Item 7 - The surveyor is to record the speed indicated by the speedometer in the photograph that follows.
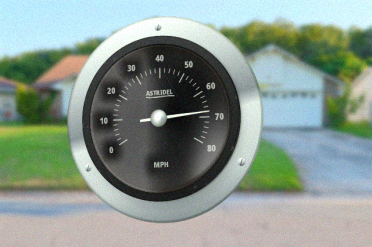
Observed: 68 mph
